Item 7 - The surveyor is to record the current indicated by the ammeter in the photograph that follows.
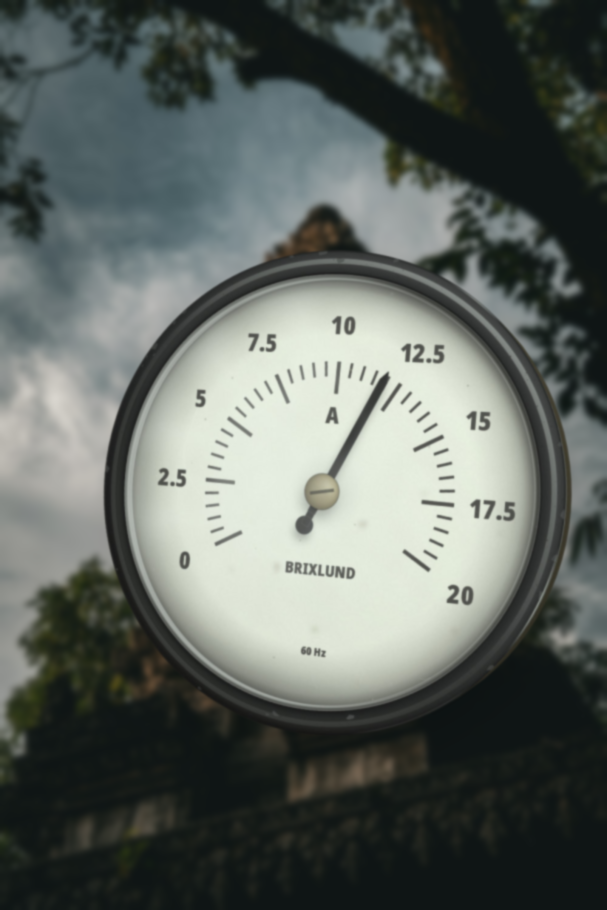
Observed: 12 A
